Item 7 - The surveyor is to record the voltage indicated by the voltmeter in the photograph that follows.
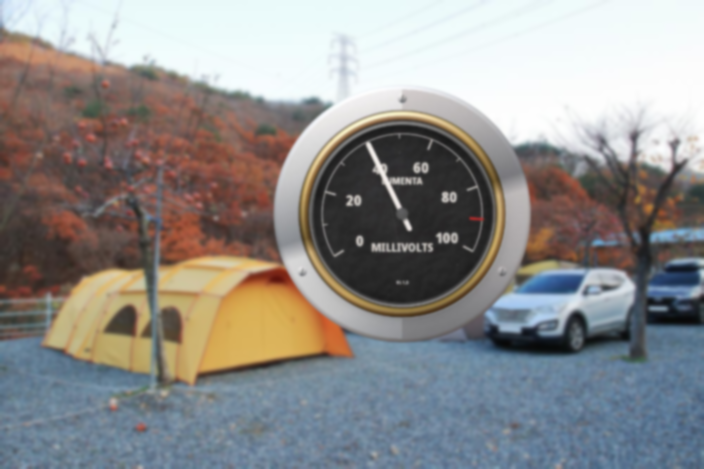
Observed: 40 mV
